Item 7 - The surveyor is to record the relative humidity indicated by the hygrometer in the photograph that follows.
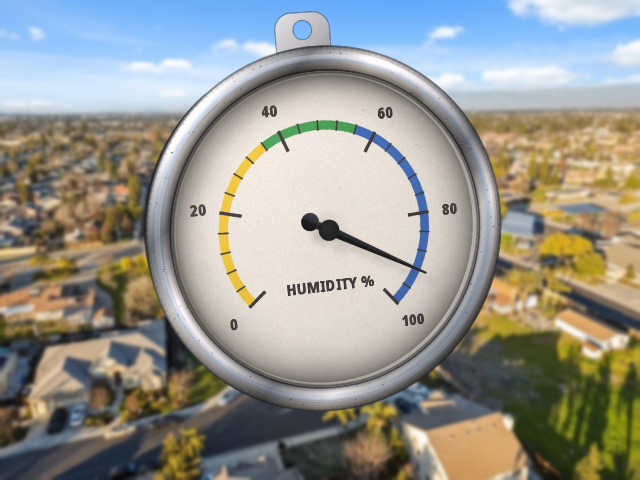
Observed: 92 %
